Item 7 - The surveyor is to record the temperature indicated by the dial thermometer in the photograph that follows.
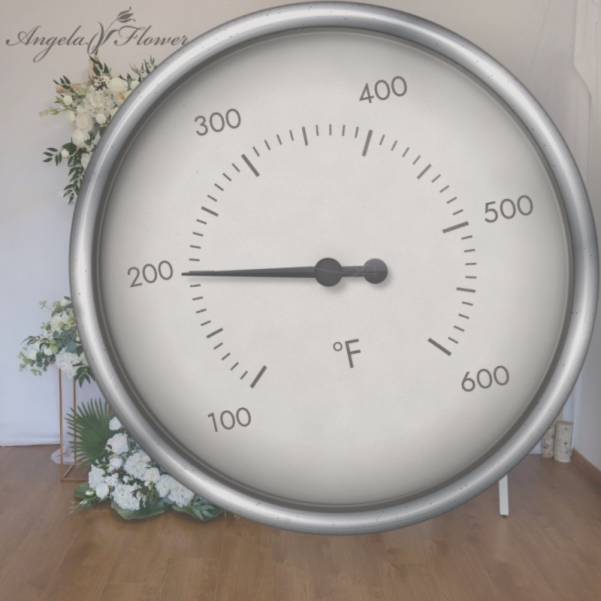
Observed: 200 °F
